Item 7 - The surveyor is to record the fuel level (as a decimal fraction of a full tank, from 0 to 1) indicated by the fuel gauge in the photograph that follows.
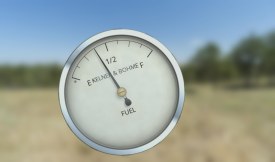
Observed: 0.375
